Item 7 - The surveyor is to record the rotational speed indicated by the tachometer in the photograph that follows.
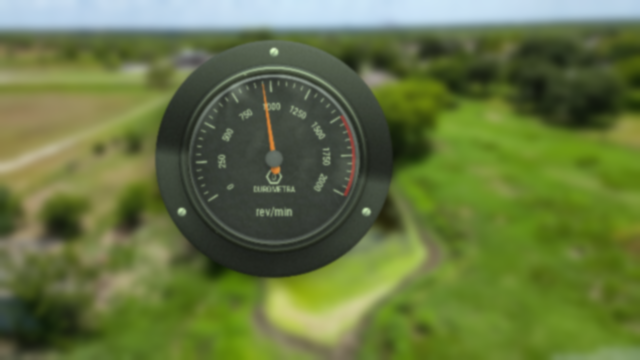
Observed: 950 rpm
